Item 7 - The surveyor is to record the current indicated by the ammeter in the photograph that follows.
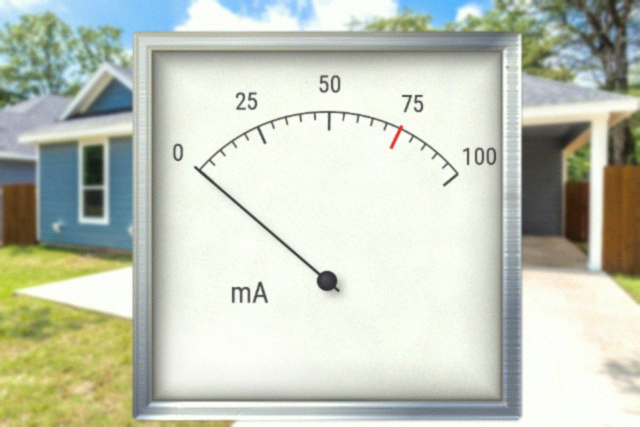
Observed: 0 mA
